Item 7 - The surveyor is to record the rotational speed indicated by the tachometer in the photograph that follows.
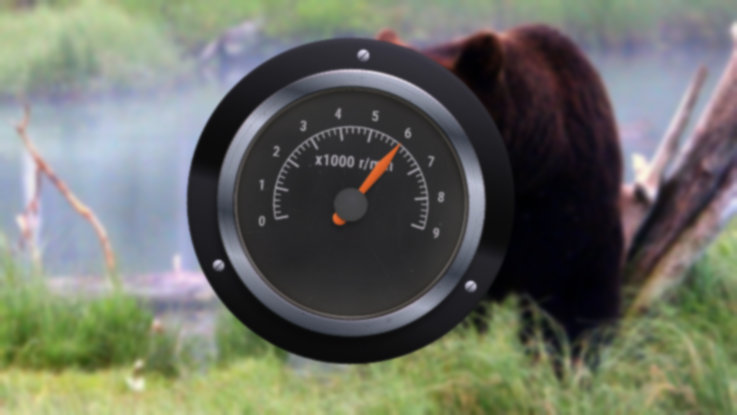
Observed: 6000 rpm
